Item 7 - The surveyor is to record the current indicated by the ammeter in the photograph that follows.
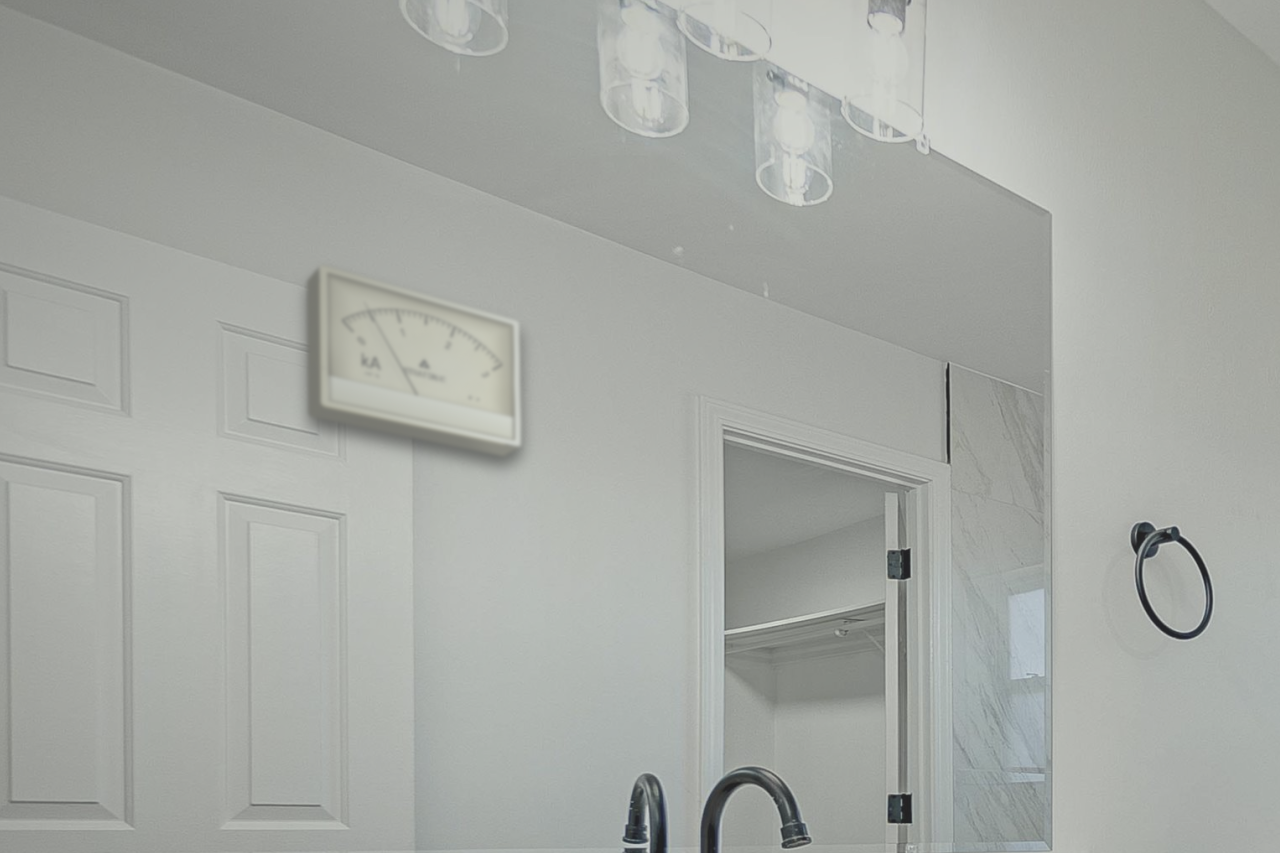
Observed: 0.5 kA
